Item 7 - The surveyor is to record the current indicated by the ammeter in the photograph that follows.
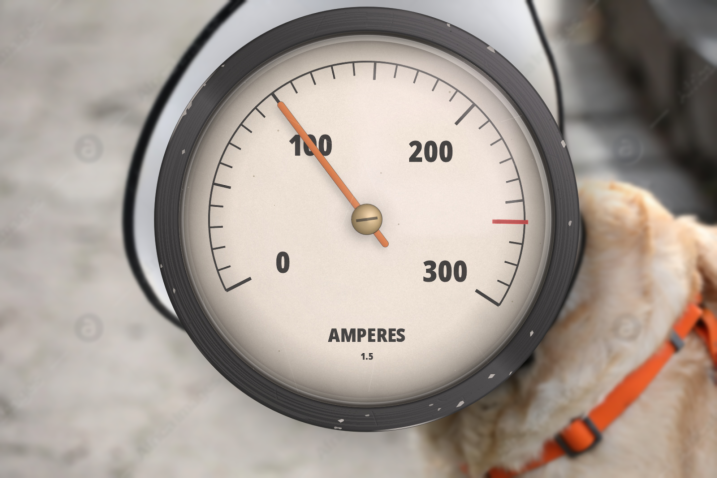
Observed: 100 A
